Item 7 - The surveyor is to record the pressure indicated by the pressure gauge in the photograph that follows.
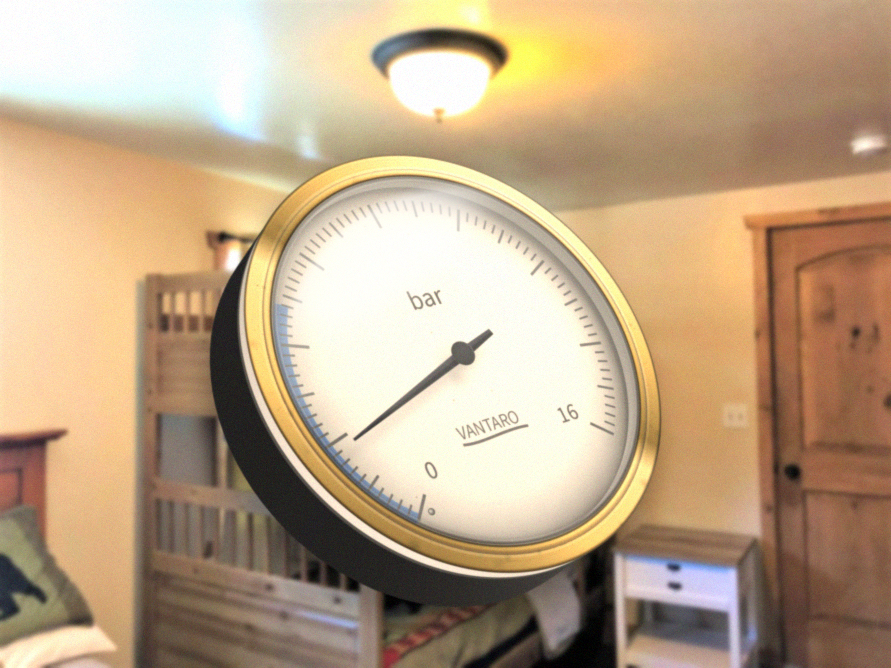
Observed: 1.8 bar
